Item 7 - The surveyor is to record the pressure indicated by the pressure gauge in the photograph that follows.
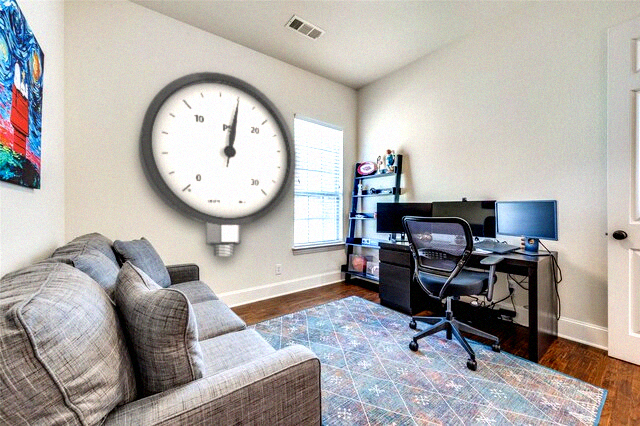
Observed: 16 psi
